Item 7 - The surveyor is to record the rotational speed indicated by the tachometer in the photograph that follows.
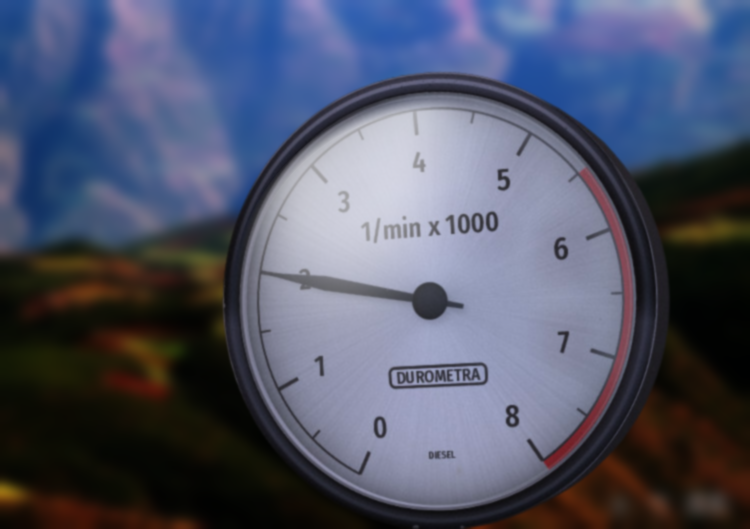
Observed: 2000 rpm
